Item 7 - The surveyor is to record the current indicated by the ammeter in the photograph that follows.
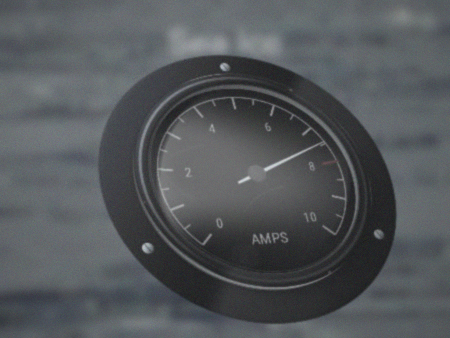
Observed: 7.5 A
